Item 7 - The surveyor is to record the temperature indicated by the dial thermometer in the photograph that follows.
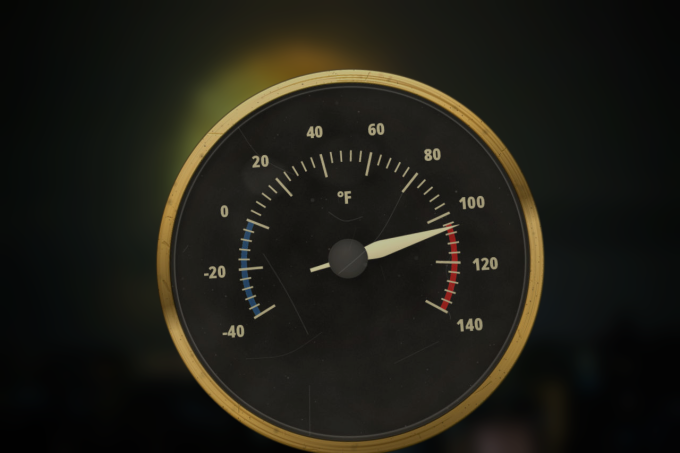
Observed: 106 °F
